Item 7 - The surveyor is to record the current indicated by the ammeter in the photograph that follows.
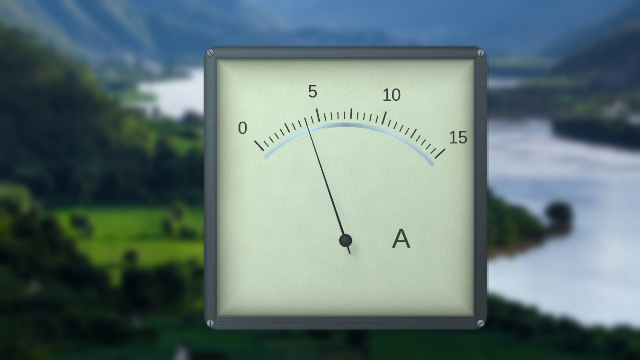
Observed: 4 A
